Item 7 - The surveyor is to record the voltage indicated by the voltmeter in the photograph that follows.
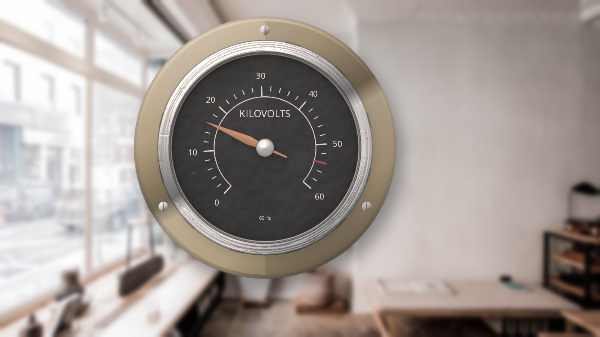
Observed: 16 kV
